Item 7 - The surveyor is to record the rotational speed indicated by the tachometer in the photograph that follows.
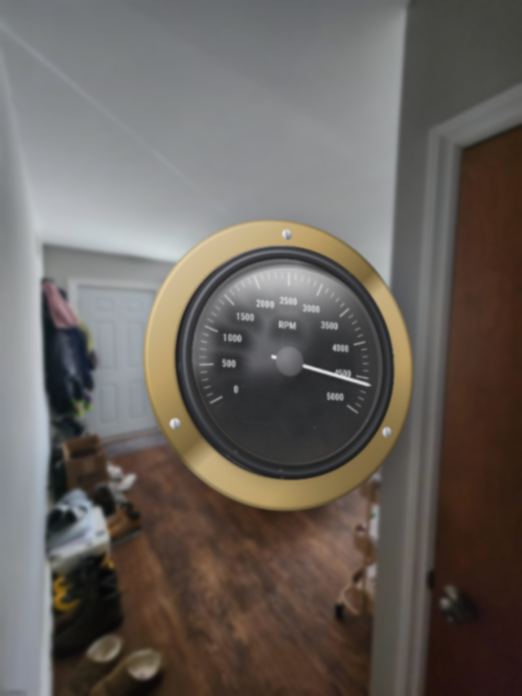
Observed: 4600 rpm
